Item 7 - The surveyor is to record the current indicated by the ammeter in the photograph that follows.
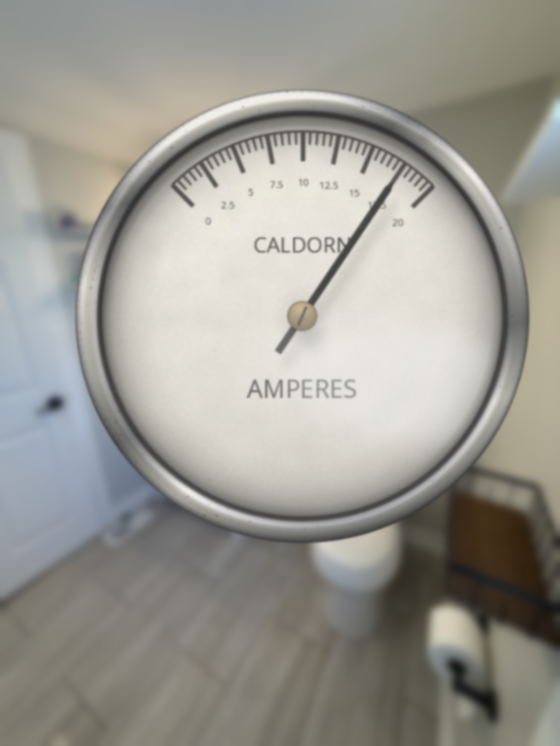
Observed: 17.5 A
